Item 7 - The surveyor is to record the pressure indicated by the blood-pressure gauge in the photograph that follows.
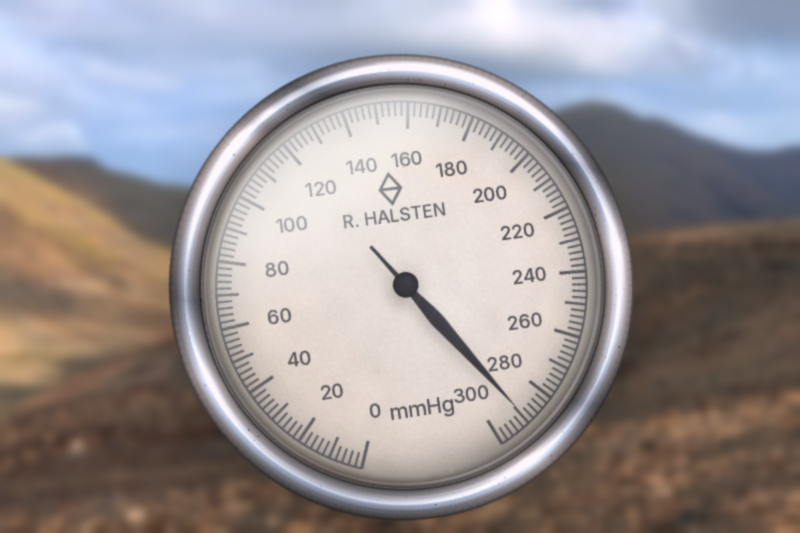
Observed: 290 mmHg
